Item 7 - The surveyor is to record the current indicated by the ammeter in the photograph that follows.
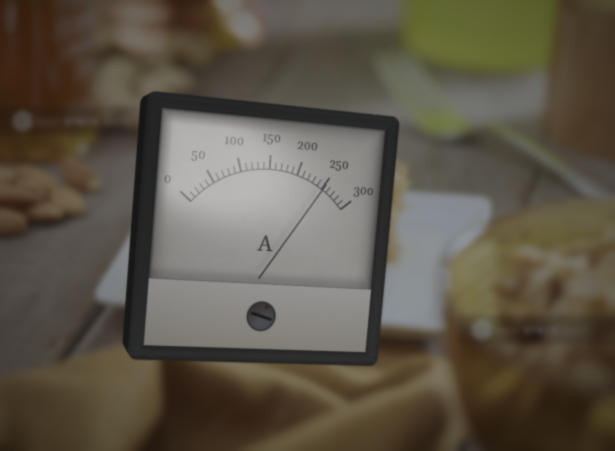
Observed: 250 A
